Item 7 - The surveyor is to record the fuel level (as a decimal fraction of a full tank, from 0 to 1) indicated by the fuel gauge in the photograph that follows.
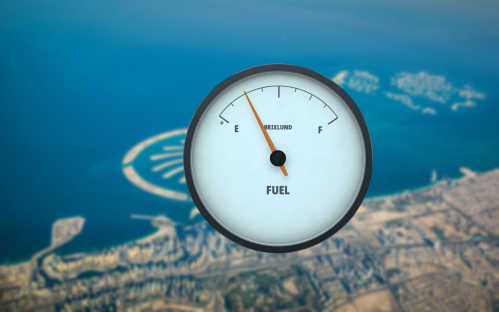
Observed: 0.25
